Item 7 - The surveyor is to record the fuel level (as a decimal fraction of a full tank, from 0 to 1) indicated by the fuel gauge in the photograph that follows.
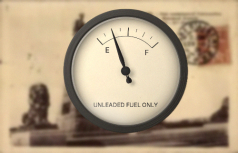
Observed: 0.25
